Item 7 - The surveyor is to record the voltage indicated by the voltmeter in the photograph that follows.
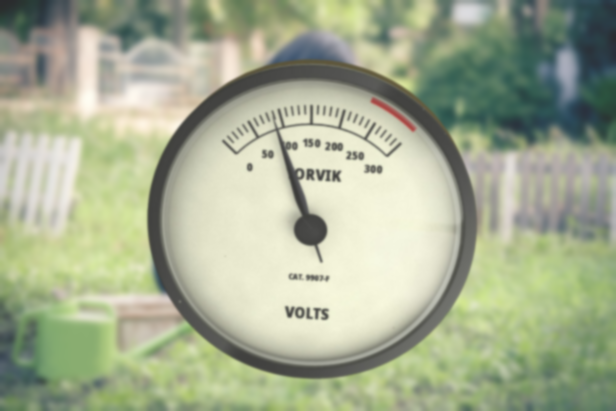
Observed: 90 V
